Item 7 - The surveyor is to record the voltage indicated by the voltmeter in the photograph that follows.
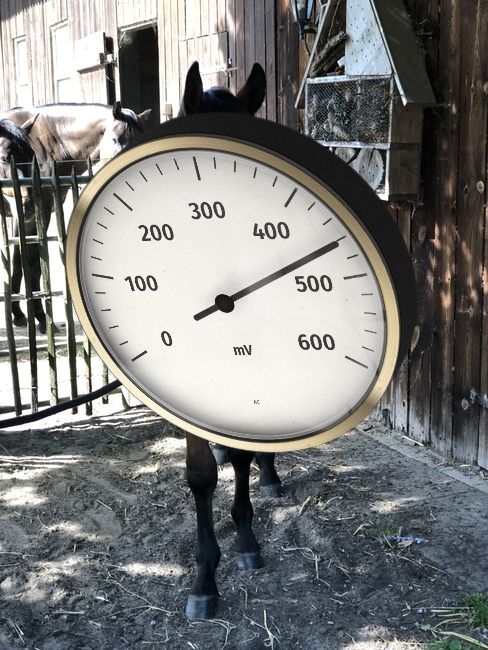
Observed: 460 mV
